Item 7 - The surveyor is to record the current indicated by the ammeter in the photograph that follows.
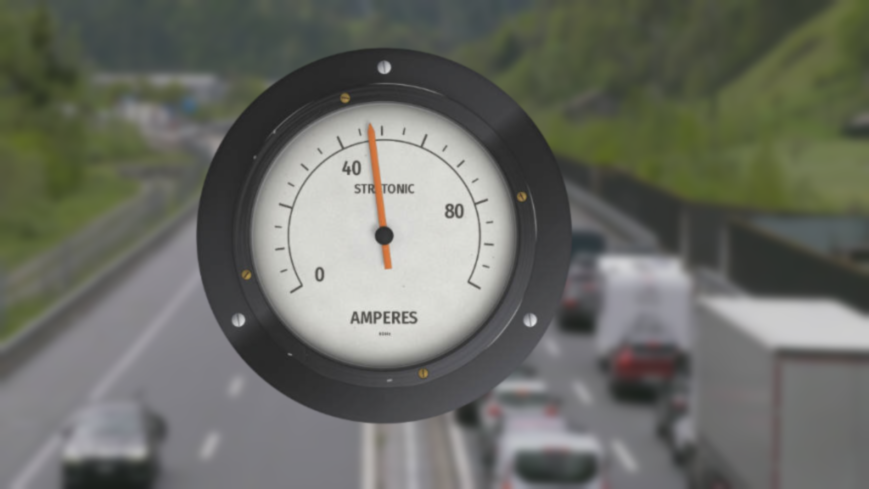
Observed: 47.5 A
